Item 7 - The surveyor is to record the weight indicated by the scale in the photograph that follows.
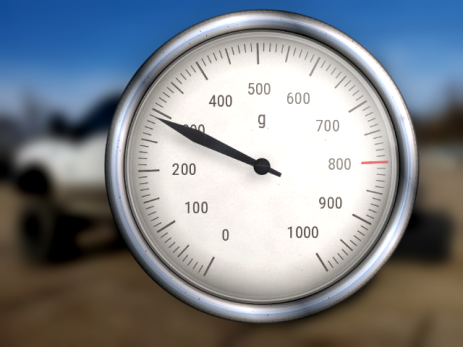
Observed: 290 g
